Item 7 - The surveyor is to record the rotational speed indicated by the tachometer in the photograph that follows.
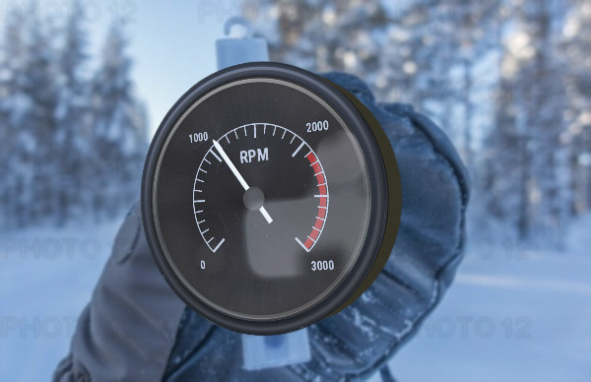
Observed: 1100 rpm
